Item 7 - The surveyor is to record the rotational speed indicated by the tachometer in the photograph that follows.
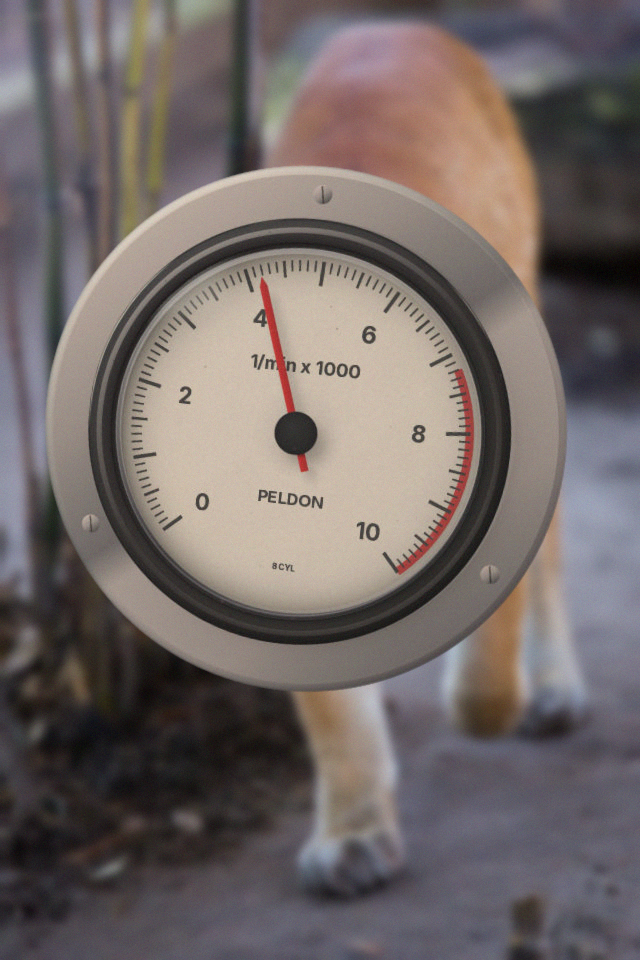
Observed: 4200 rpm
